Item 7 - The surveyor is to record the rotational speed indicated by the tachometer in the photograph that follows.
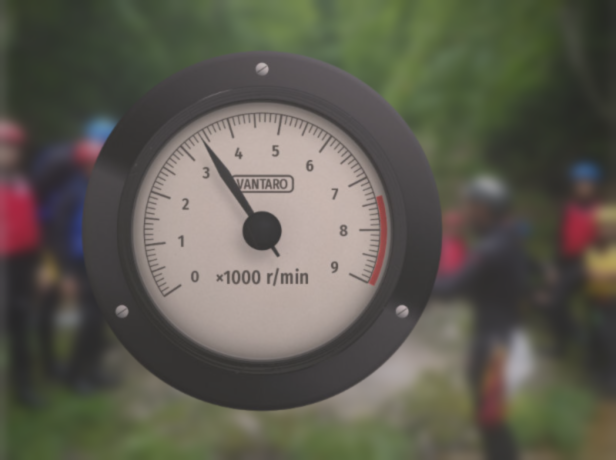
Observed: 3400 rpm
